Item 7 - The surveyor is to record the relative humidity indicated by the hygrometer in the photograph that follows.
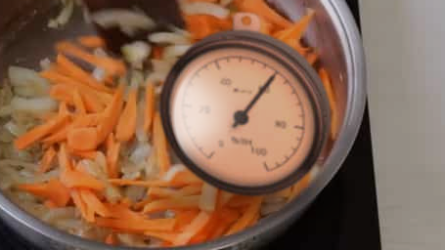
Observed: 60 %
